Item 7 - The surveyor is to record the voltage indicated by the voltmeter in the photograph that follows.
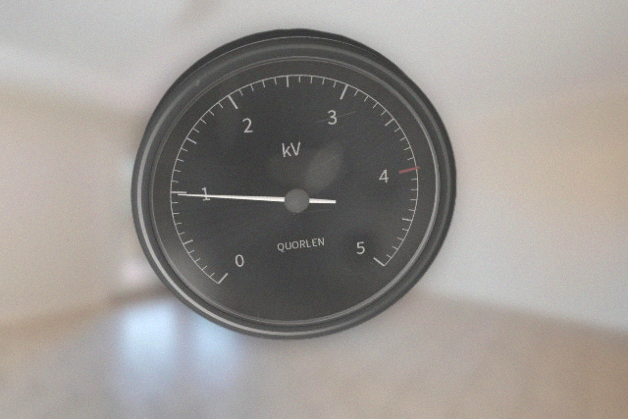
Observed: 1 kV
